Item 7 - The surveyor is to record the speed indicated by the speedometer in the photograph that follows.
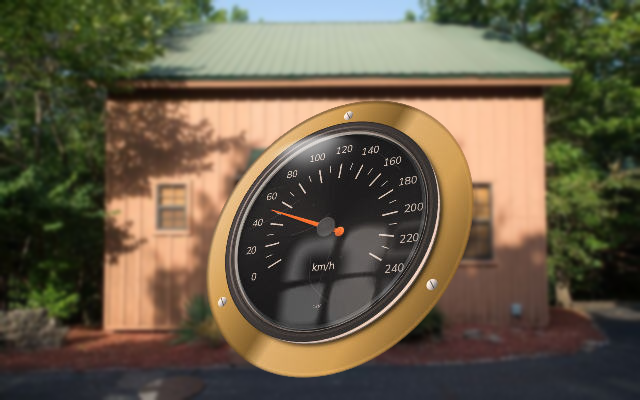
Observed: 50 km/h
